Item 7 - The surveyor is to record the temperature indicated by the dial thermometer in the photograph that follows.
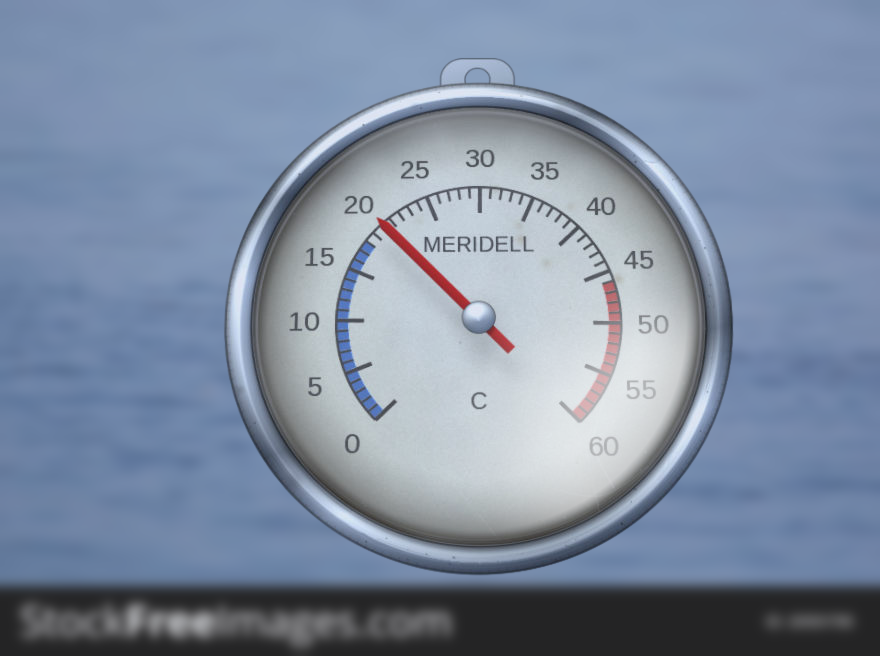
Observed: 20 °C
